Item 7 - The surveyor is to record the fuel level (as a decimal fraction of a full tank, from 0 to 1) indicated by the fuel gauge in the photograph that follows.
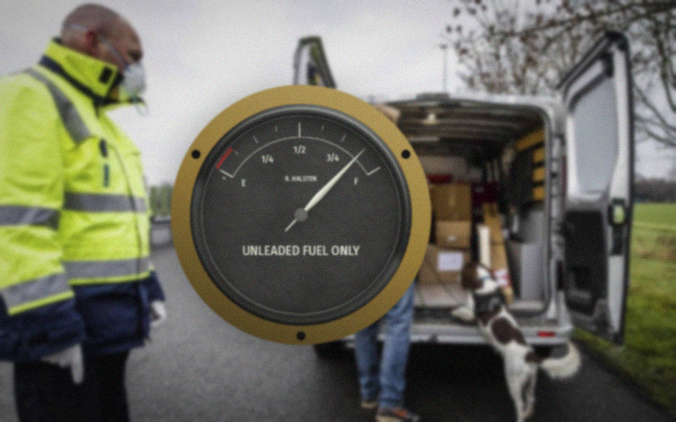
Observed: 0.875
